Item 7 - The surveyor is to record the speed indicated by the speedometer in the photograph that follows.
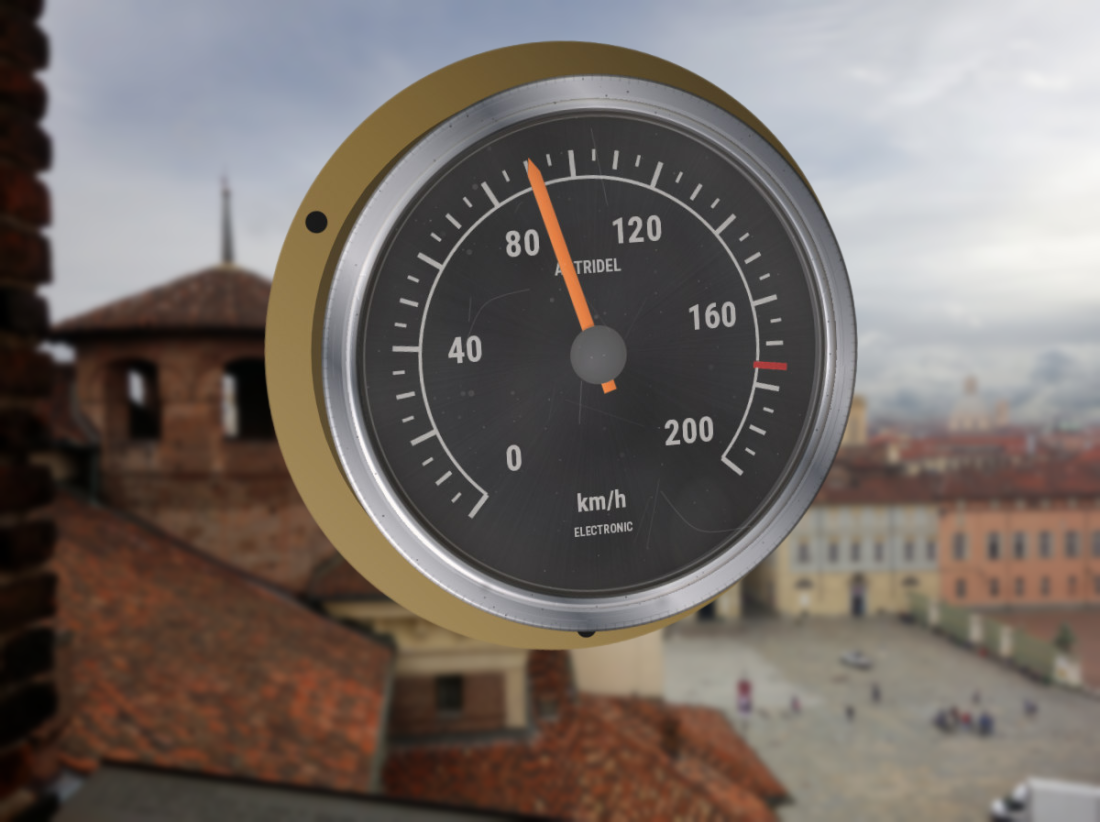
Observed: 90 km/h
